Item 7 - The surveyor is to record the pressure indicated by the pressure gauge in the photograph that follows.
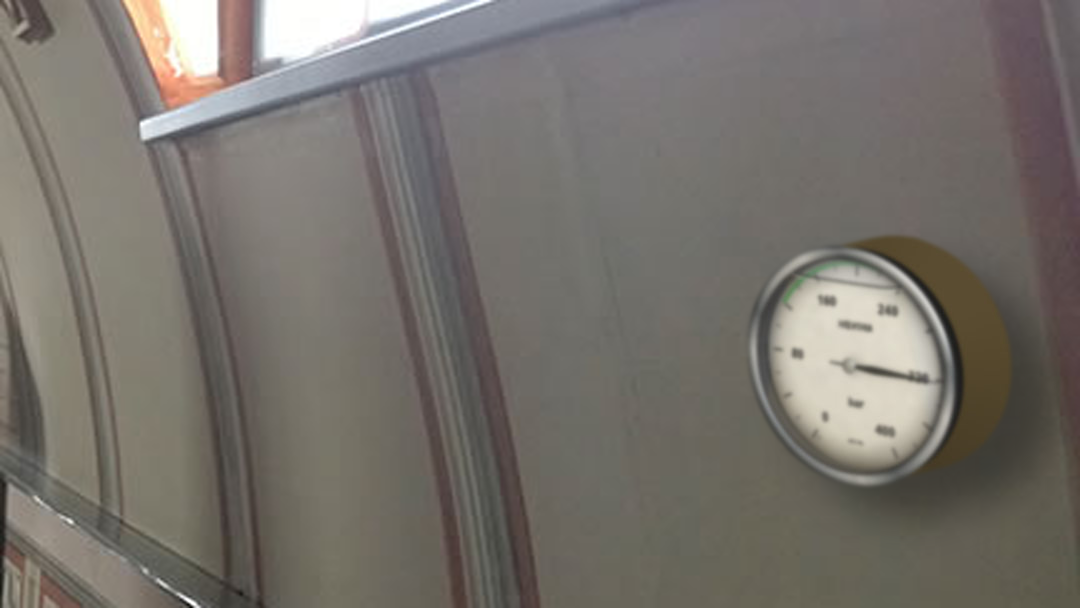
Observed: 320 bar
